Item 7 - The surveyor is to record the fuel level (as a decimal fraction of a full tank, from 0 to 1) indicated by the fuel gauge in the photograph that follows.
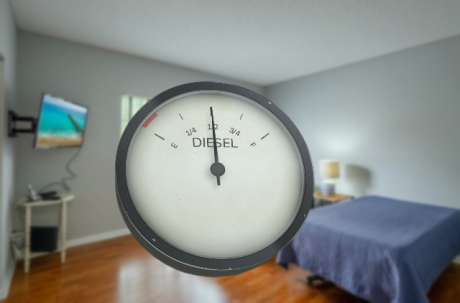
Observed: 0.5
